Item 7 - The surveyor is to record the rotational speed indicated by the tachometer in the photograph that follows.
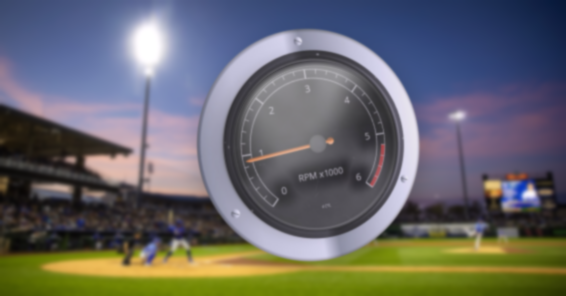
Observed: 900 rpm
